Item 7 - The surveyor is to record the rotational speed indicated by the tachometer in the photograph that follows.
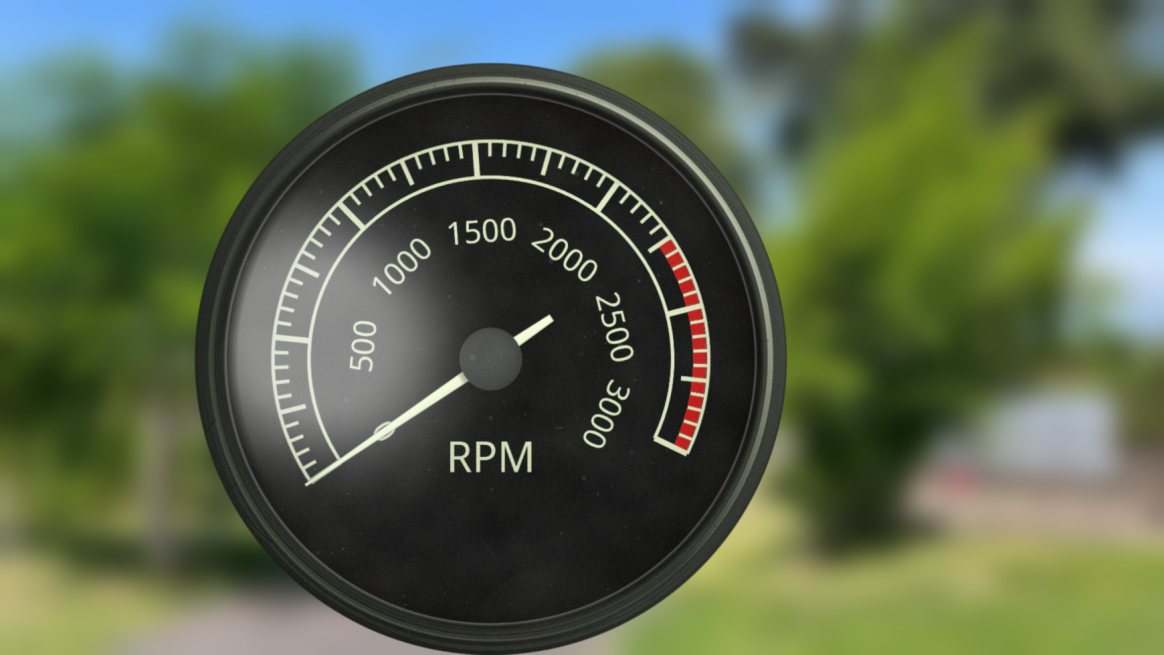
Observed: 0 rpm
